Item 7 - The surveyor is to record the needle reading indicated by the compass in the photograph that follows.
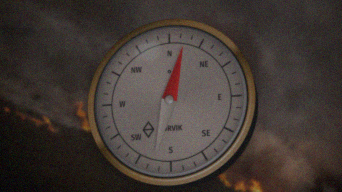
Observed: 15 °
